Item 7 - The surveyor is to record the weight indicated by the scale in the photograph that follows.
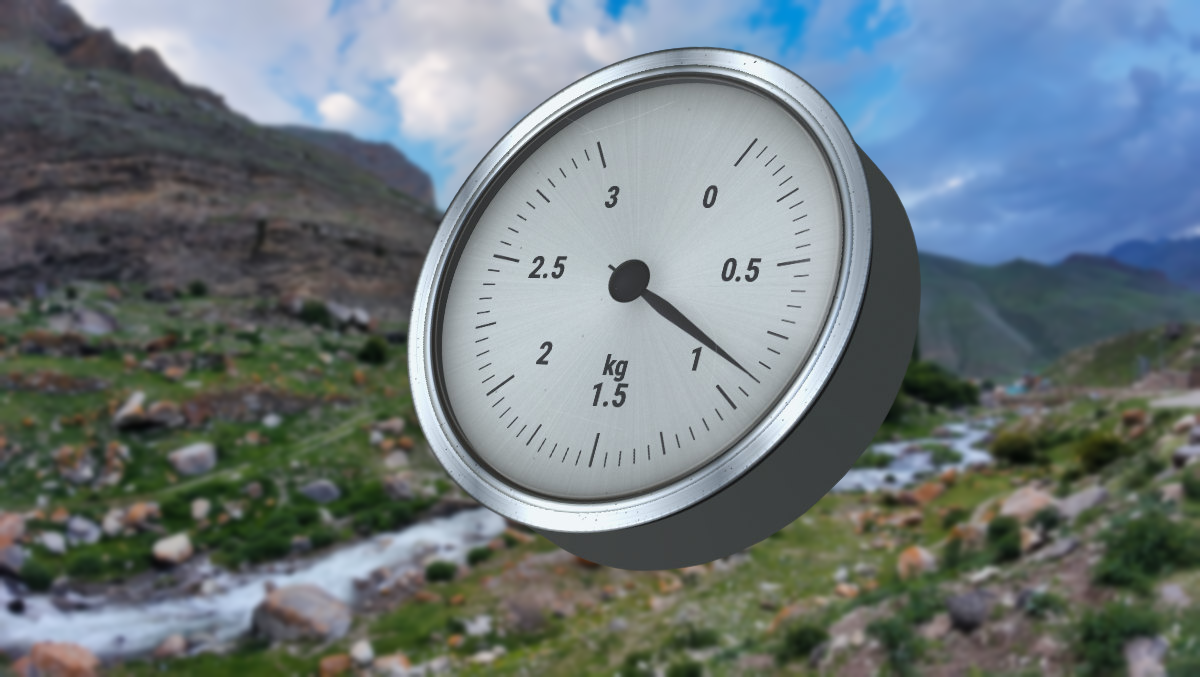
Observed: 0.9 kg
